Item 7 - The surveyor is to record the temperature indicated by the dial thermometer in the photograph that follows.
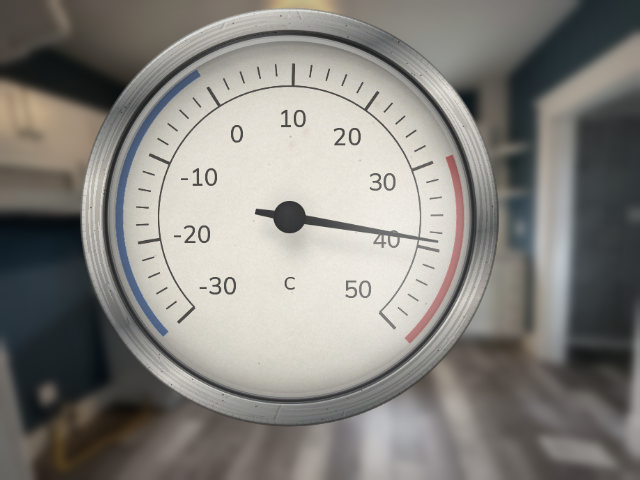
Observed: 39 °C
